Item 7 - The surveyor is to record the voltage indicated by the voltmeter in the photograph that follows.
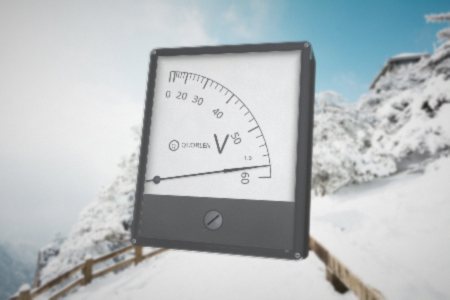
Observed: 58 V
